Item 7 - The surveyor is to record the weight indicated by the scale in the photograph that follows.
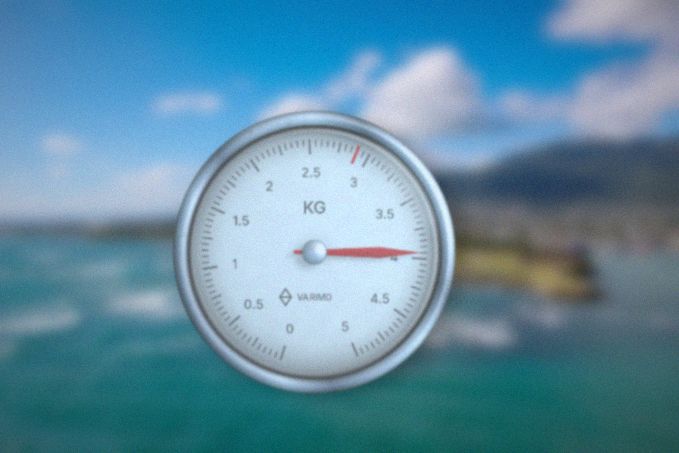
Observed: 3.95 kg
